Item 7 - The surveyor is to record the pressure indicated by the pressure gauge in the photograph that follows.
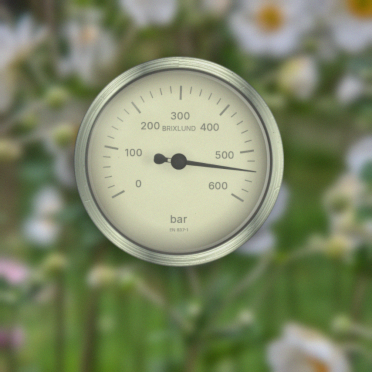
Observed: 540 bar
